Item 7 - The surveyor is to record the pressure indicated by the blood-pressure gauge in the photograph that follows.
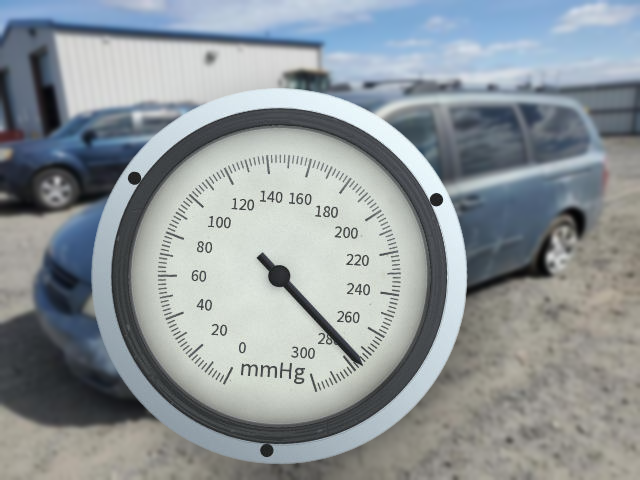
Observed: 276 mmHg
